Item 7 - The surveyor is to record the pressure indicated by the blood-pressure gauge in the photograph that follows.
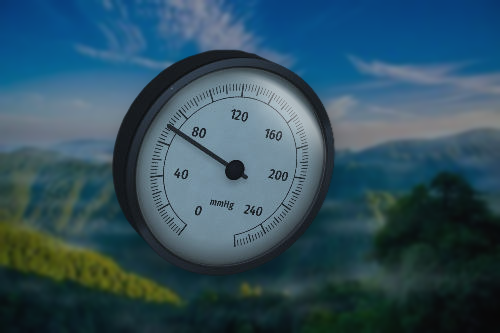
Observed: 70 mmHg
